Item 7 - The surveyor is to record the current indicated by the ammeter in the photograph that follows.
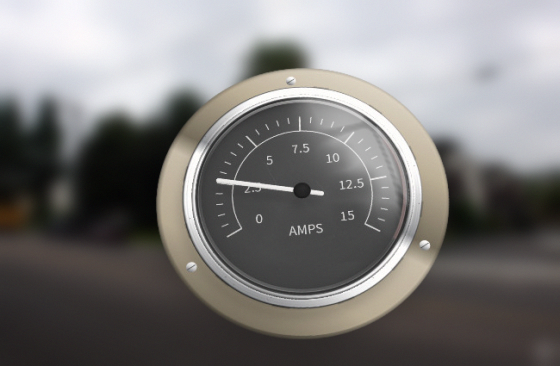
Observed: 2.5 A
